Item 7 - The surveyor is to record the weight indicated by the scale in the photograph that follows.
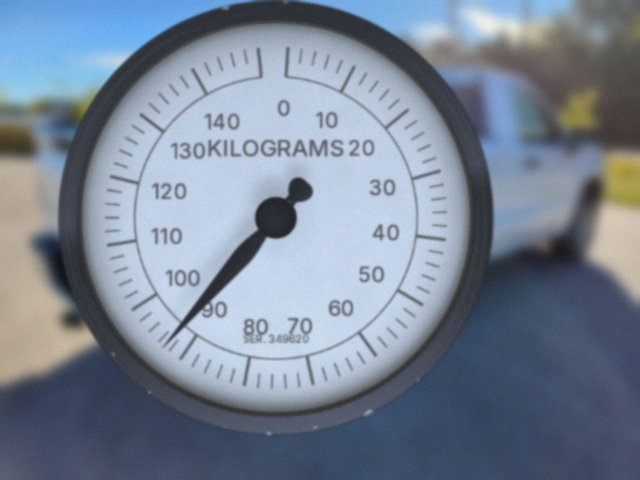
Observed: 93 kg
